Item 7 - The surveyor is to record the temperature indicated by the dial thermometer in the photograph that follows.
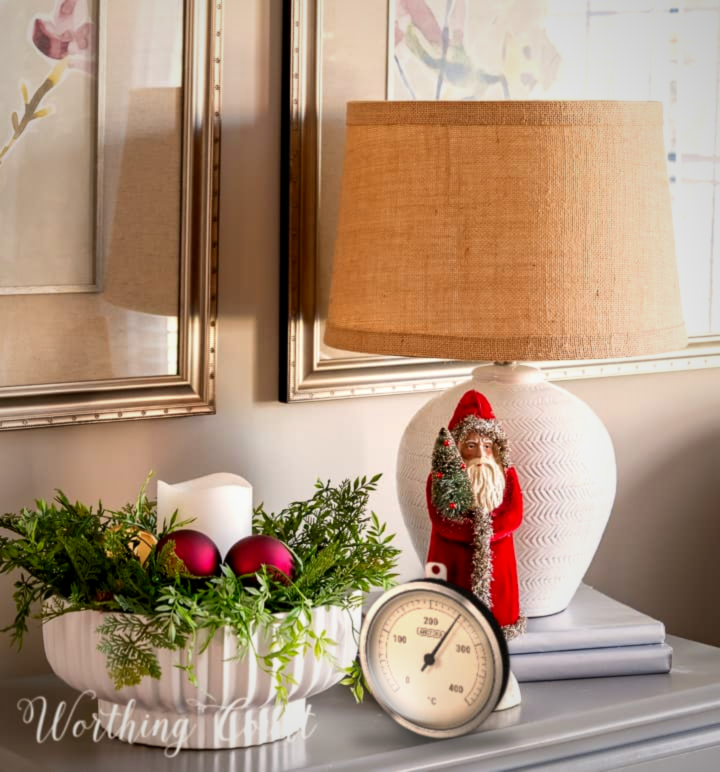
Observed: 250 °C
